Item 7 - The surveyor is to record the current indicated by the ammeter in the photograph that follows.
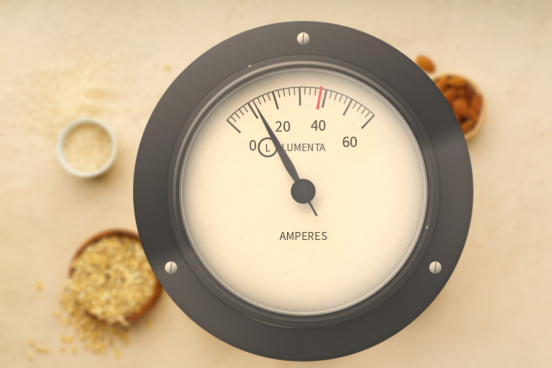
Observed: 12 A
